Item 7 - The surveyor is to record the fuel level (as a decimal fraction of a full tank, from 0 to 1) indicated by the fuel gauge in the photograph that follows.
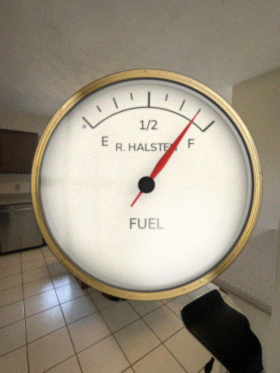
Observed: 0.875
